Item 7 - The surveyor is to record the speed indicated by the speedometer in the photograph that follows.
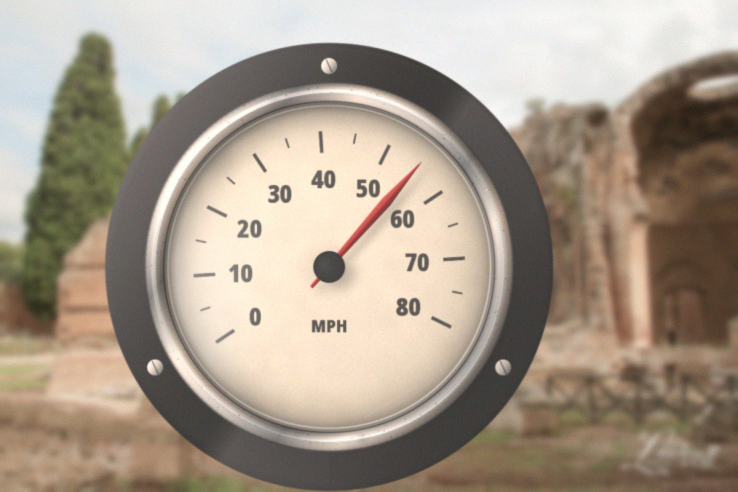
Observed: 55 mph
